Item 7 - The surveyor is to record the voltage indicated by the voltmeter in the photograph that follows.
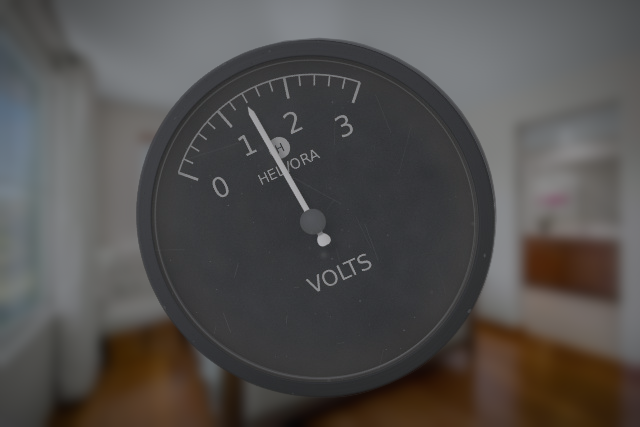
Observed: 1.4 V
